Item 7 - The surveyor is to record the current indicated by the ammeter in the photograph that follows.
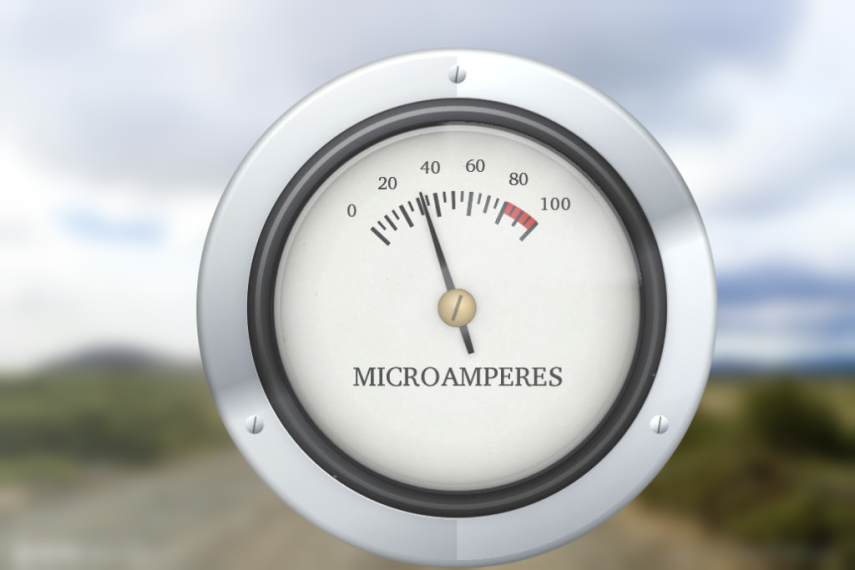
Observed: 32.5 µA
